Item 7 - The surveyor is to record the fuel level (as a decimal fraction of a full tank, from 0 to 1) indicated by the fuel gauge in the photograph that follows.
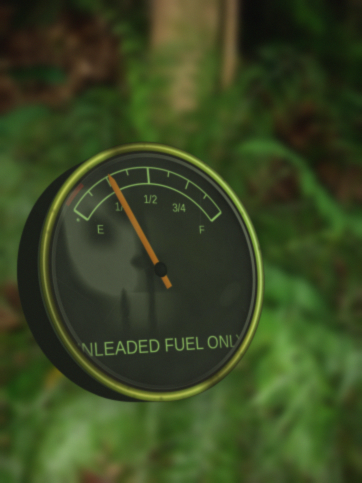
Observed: 0.25
